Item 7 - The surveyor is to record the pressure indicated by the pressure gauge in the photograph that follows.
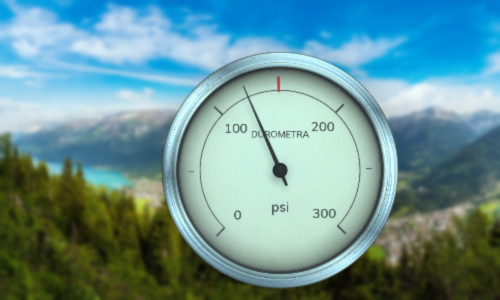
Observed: 125 psi
